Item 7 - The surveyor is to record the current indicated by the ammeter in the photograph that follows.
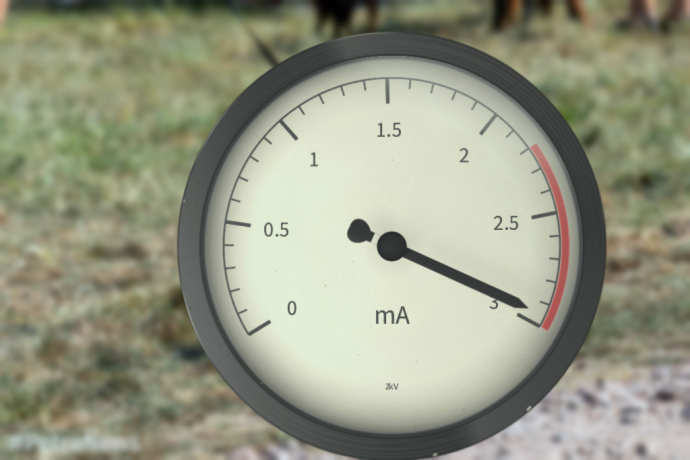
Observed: 2.95 mA
